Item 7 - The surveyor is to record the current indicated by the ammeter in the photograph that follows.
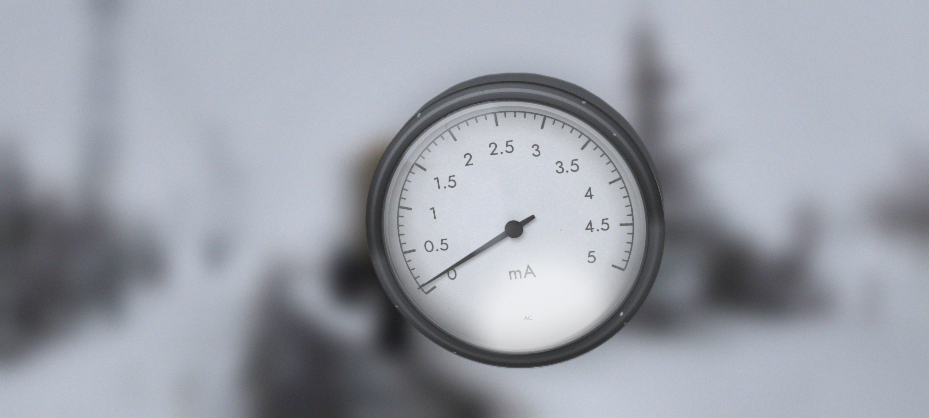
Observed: 0.1 mA
